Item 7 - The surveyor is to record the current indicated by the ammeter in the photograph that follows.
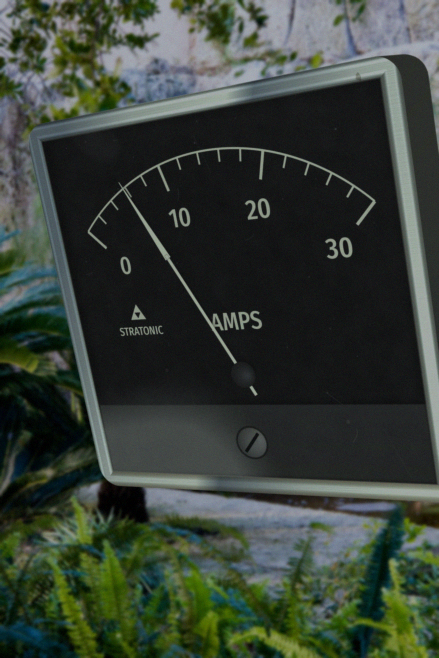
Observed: 6 A
